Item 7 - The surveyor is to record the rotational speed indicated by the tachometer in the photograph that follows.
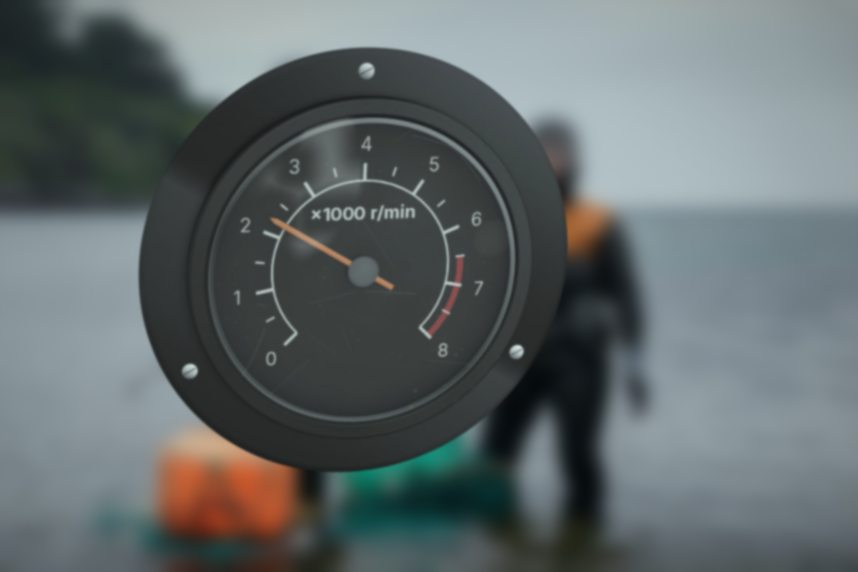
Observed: 2250 rpm
